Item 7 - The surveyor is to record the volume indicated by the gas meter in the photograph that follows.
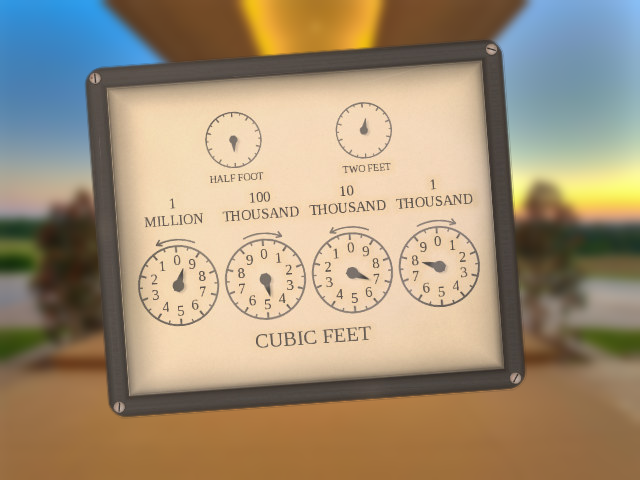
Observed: 946800 ft³
